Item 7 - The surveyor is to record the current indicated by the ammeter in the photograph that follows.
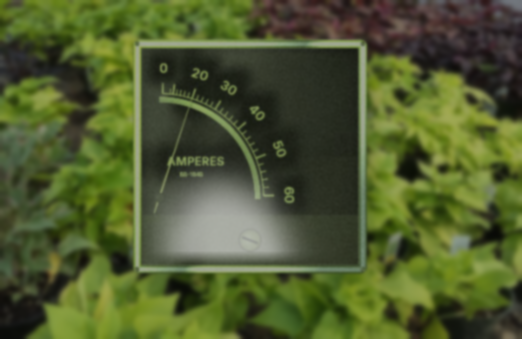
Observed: 20 A
